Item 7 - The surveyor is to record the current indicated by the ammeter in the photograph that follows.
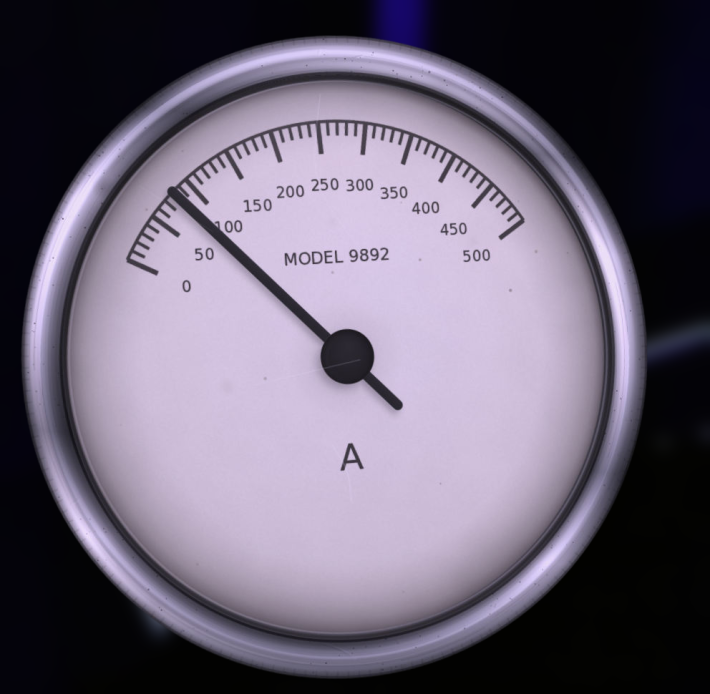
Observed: 80 A
